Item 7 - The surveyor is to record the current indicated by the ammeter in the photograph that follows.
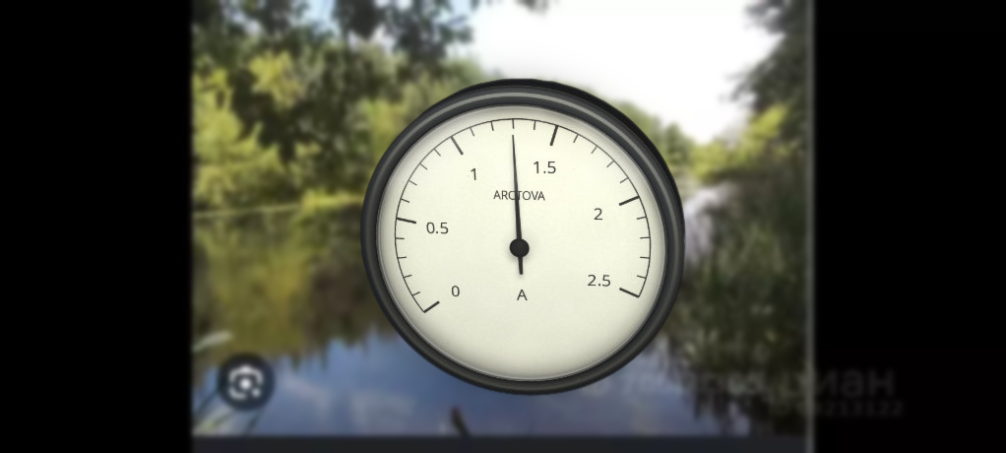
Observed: 1.3 A
